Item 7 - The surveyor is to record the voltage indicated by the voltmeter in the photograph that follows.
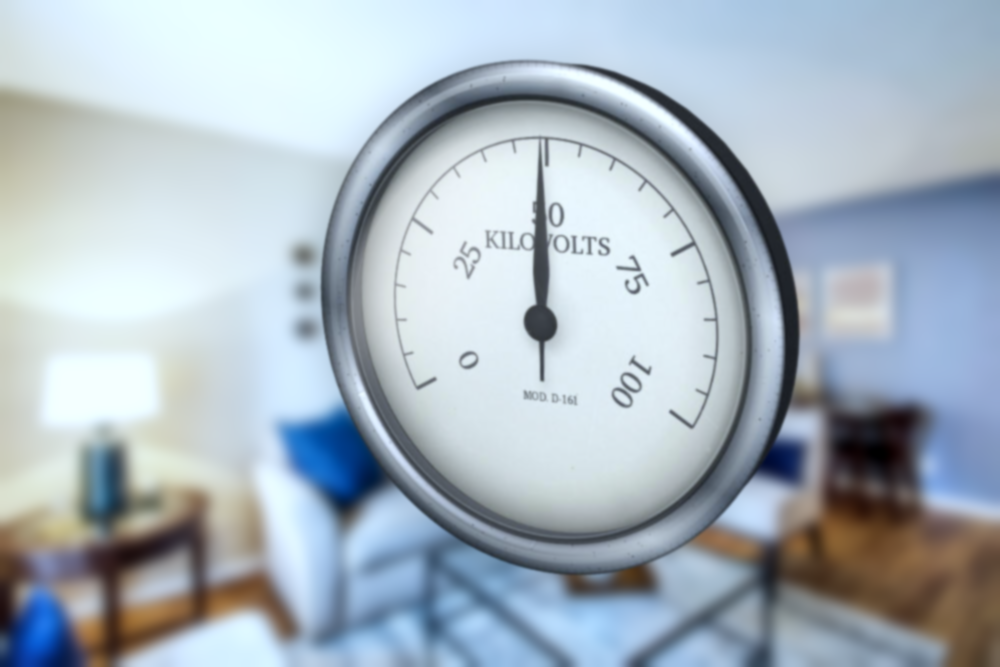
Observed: 50 kV
